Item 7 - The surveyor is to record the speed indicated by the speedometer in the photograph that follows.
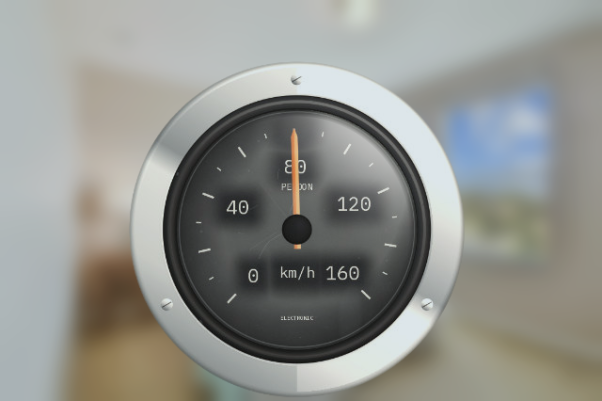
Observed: 80 km/h
